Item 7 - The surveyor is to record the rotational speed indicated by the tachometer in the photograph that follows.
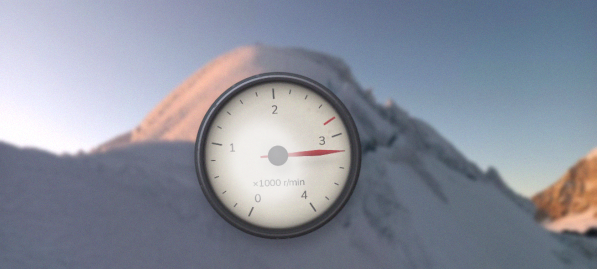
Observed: 3200 rpm
